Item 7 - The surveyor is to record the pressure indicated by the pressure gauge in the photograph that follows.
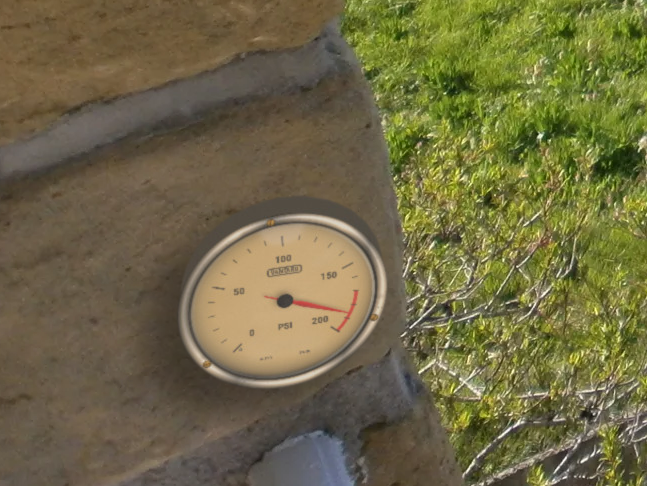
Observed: 185 psi
